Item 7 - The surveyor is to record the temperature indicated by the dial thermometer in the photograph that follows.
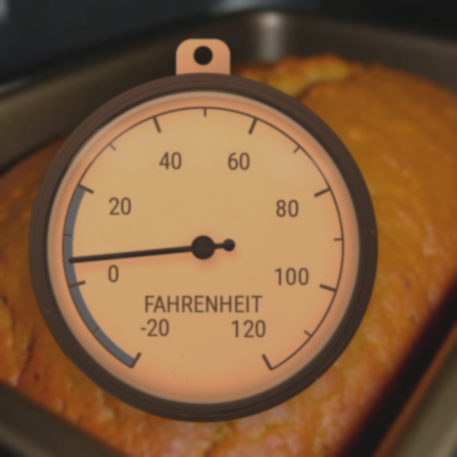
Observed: 5 °F
